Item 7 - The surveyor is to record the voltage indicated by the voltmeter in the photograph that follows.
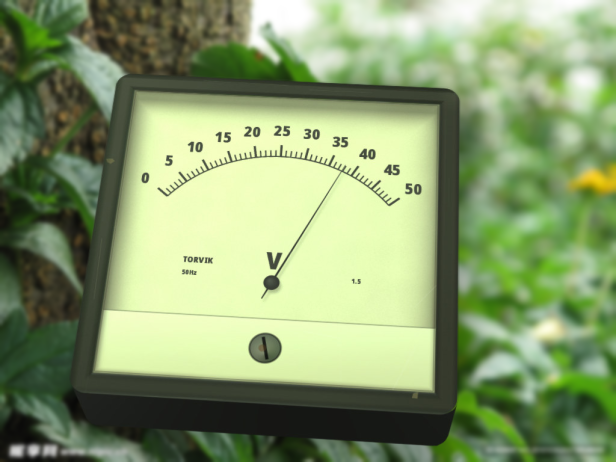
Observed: 38 V
